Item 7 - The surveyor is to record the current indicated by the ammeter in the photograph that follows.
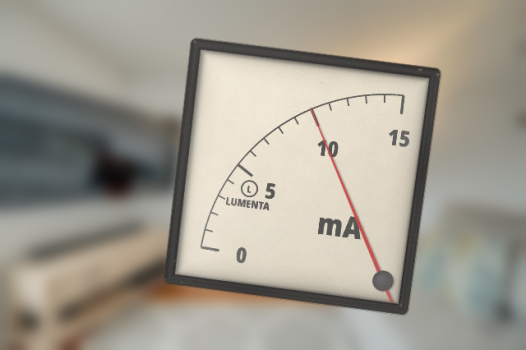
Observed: 10 mA
